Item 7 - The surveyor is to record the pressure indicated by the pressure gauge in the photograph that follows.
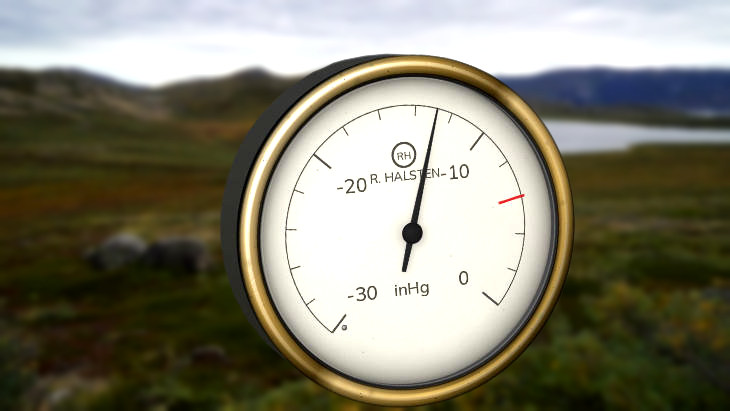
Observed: -13 inHg
